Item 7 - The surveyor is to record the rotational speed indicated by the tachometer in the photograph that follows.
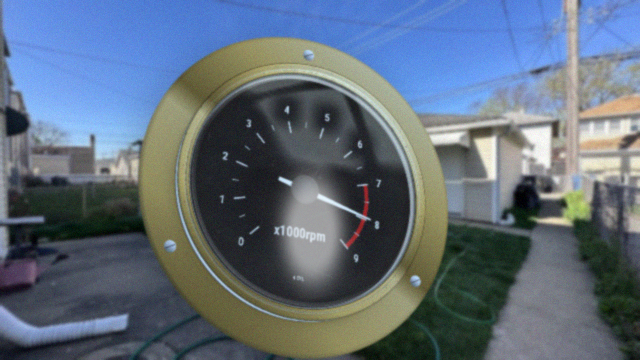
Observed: 8000 rpm
